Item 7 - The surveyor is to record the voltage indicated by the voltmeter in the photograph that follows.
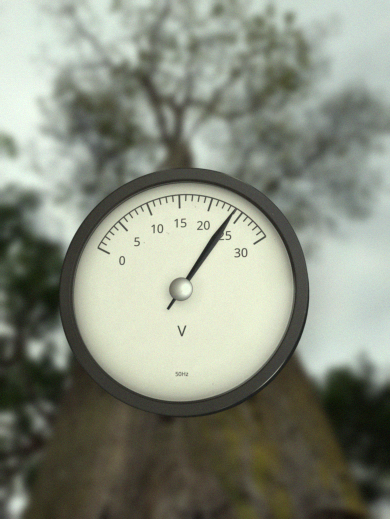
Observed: 24 V
